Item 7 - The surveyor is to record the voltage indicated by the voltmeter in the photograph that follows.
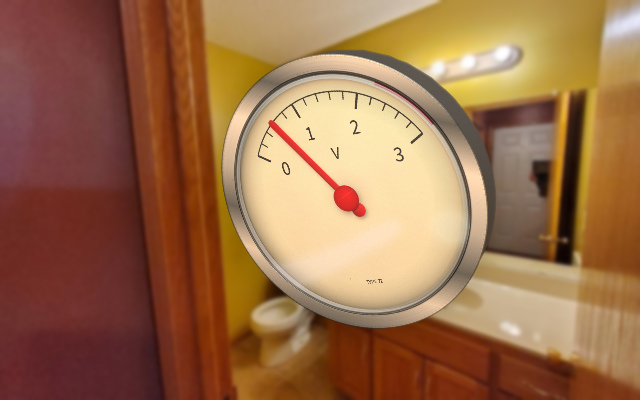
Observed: 0.6 V
